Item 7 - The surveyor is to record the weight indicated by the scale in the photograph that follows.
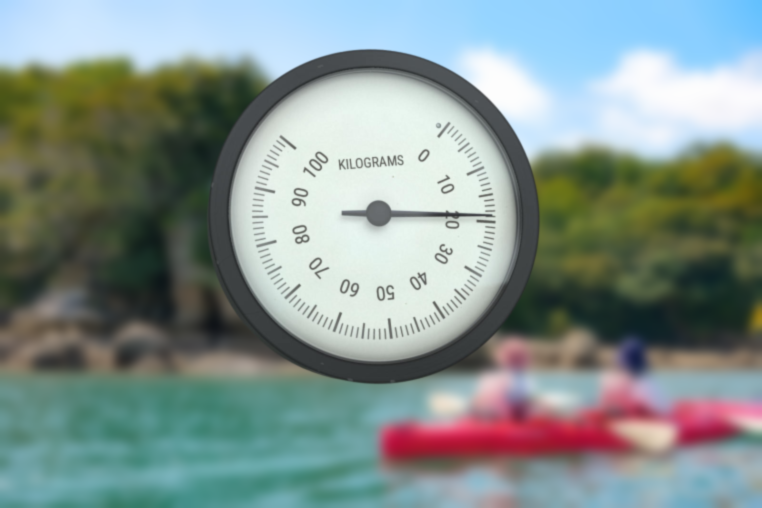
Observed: 19 kg
